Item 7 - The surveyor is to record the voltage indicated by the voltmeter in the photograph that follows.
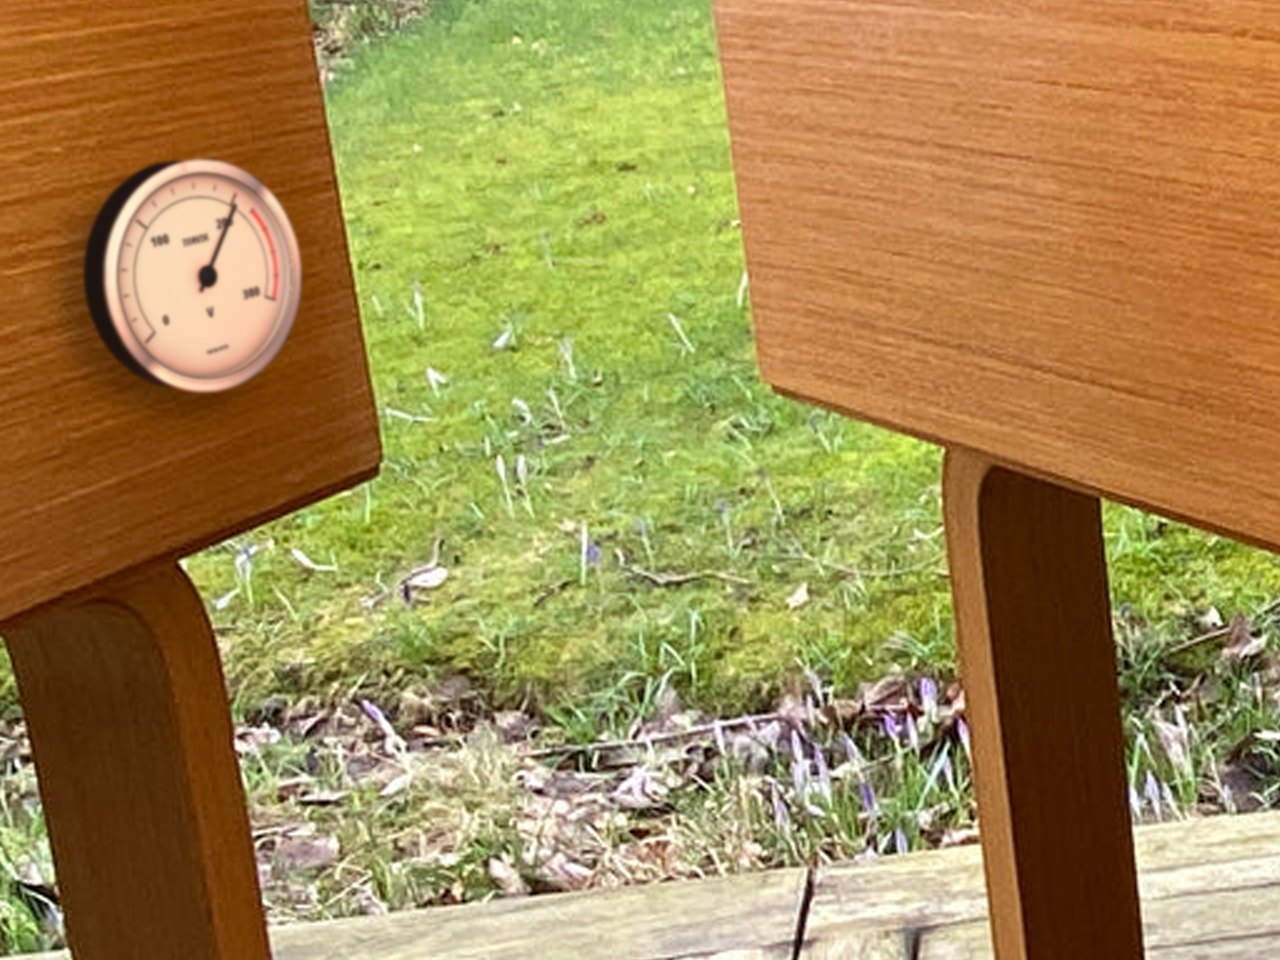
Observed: 200 V
